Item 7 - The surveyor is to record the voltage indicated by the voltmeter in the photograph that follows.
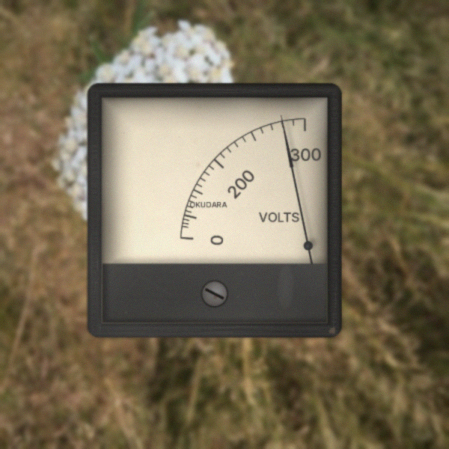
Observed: 280 V
